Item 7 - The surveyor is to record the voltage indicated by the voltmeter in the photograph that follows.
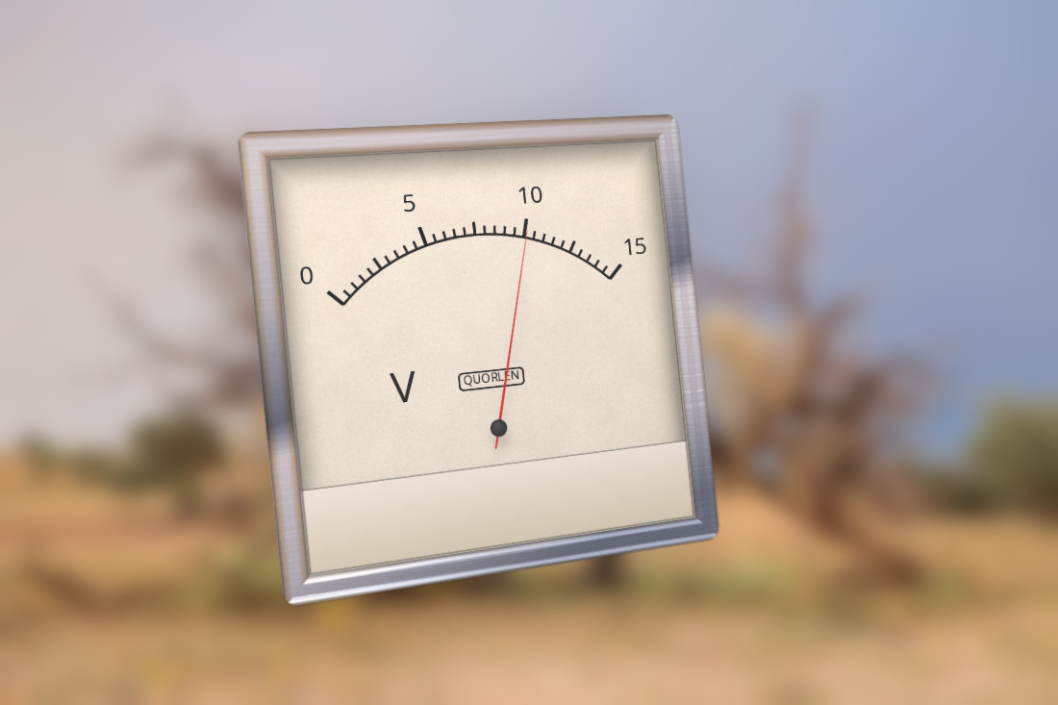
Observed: 10 V
